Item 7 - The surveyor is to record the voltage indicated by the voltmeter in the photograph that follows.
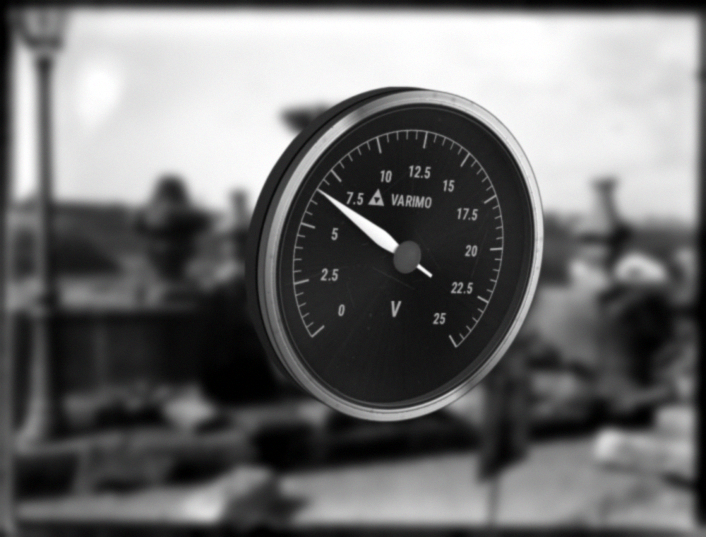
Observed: 6.5 V
